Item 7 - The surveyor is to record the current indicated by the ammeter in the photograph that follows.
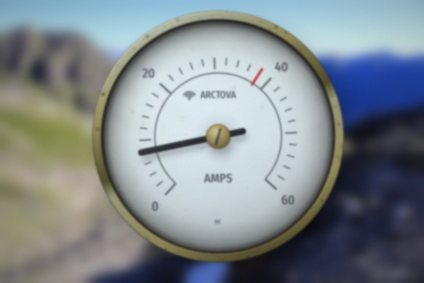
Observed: 8 A
